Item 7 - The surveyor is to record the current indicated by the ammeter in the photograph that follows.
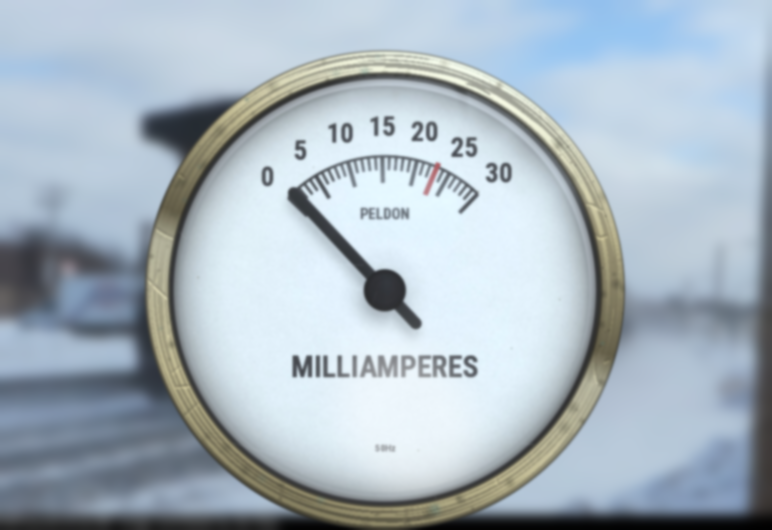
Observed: 1 mA
